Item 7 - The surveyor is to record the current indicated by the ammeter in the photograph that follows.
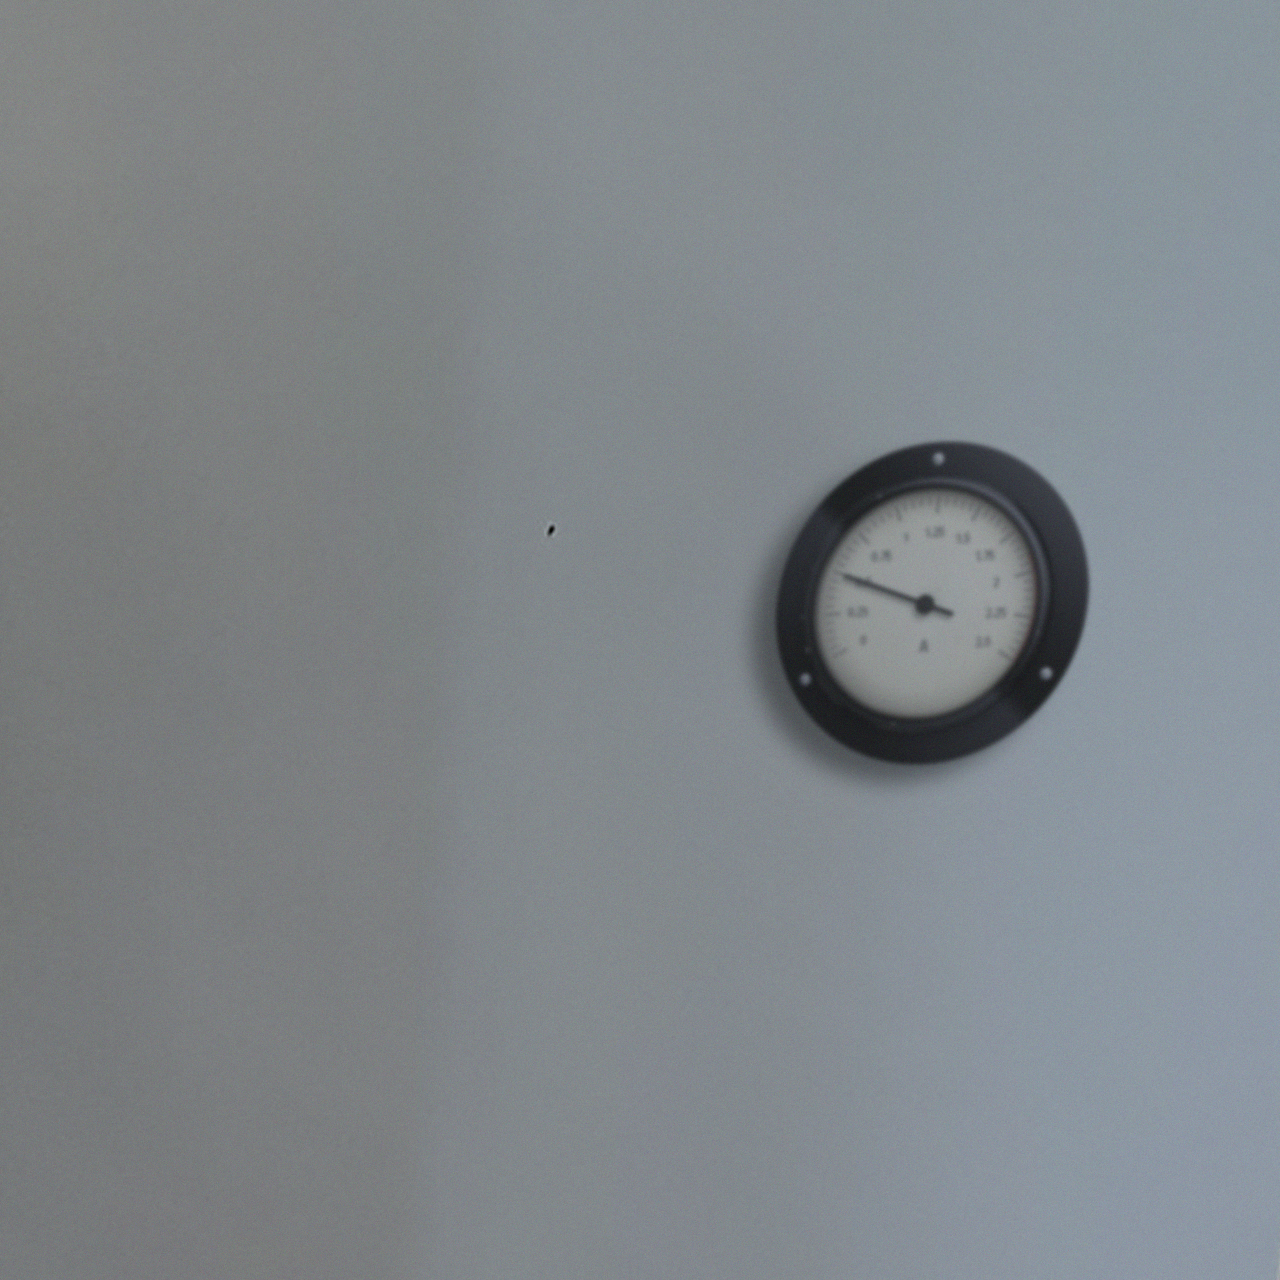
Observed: 0.5 A
